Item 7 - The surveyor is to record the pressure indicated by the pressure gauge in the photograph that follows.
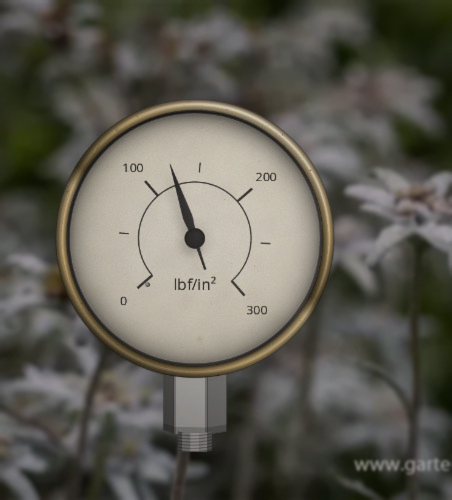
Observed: 125 psi
